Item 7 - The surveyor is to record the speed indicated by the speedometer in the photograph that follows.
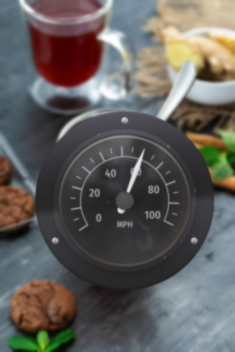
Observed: 60 mph
